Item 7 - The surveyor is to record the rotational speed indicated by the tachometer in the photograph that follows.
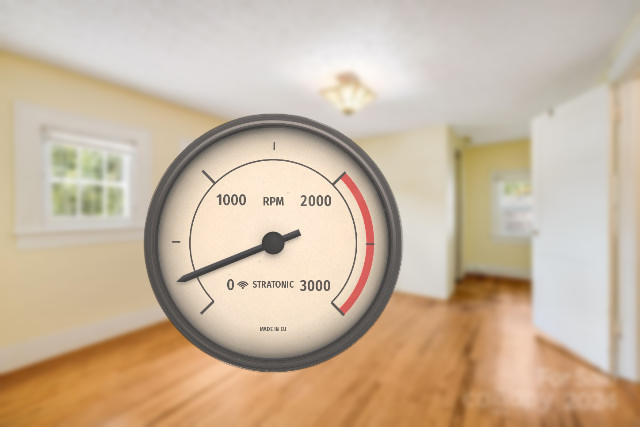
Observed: 250 rpm
